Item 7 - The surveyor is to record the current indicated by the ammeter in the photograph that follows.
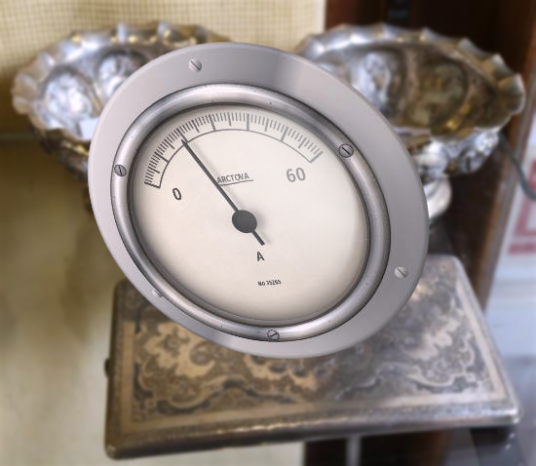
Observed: 20 A
